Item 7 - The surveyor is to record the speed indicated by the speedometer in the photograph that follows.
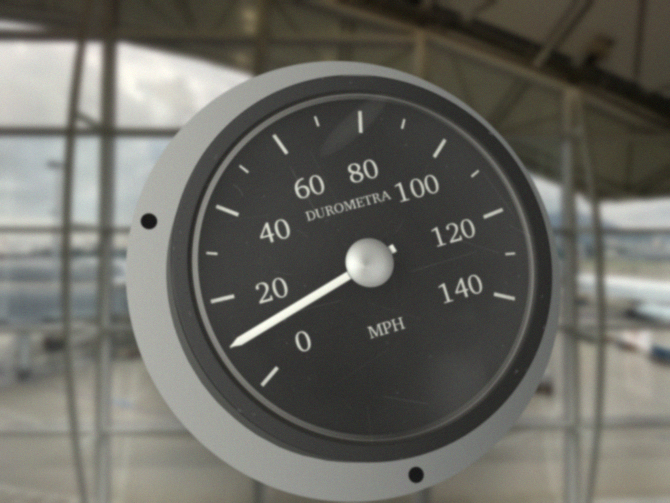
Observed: 10 mph
